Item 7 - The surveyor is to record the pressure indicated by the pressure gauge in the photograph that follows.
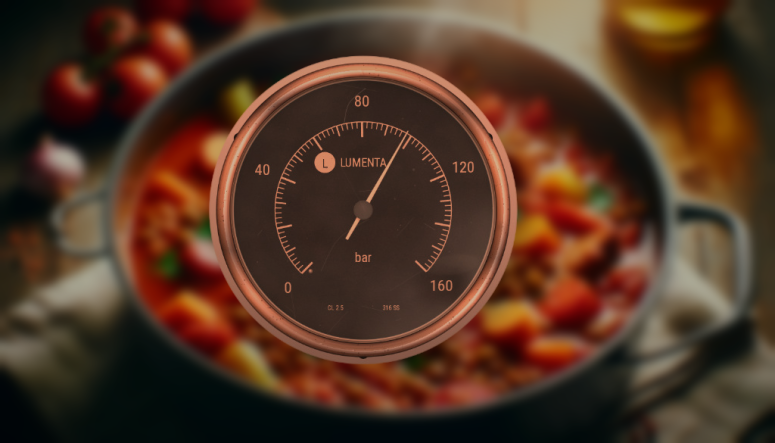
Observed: 98 bar
